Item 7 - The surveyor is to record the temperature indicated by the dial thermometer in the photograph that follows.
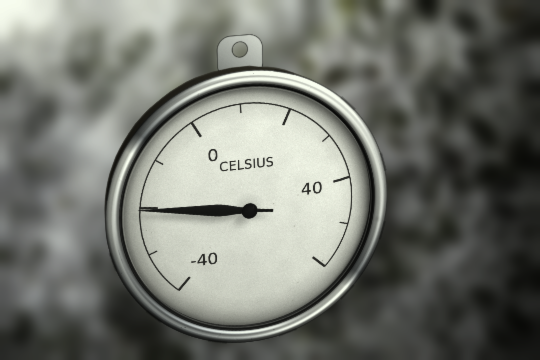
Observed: -20 °C
